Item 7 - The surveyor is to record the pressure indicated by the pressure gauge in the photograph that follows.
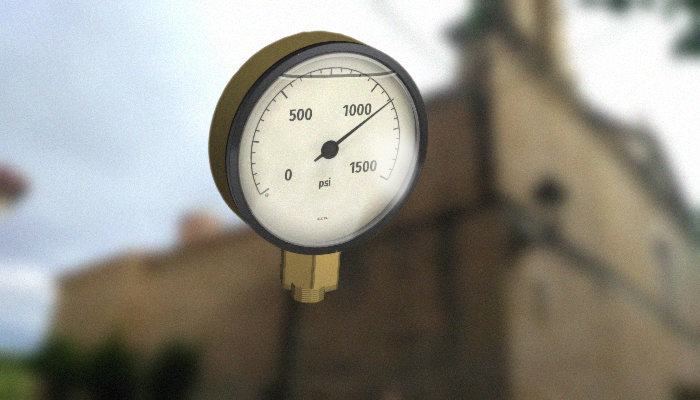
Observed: 1100 psi
